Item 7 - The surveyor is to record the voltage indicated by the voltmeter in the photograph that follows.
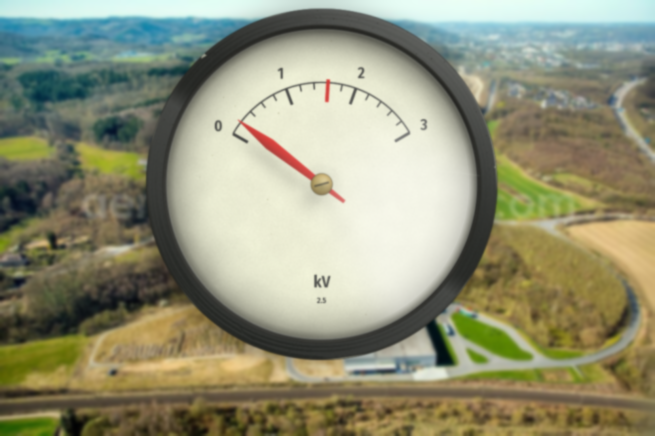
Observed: 0.2 kV
